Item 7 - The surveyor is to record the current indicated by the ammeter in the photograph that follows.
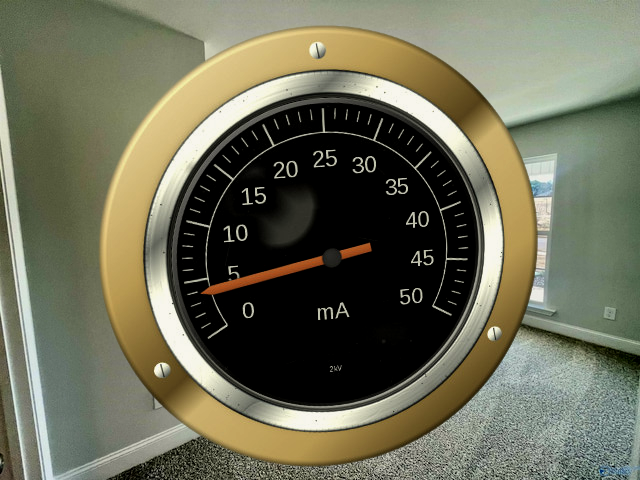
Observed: 4 mA
